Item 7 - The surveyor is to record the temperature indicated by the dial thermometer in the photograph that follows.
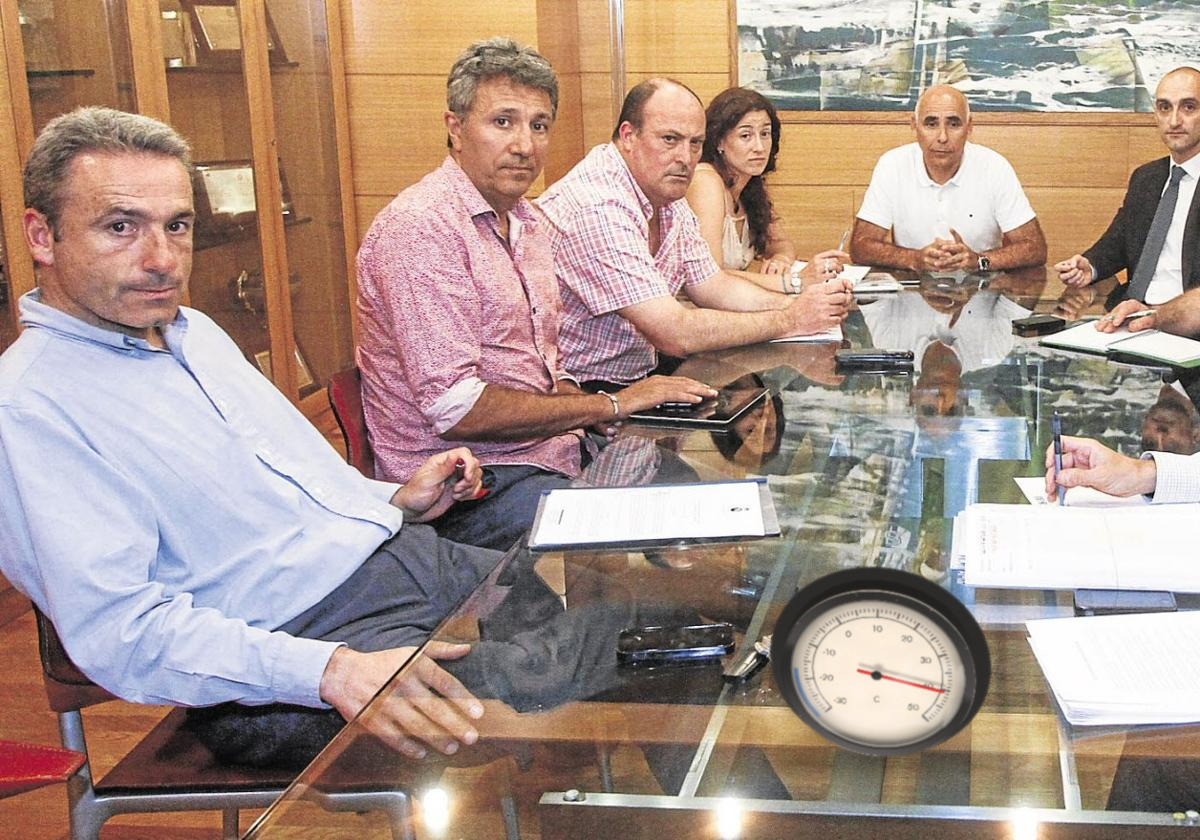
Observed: 40 °C
